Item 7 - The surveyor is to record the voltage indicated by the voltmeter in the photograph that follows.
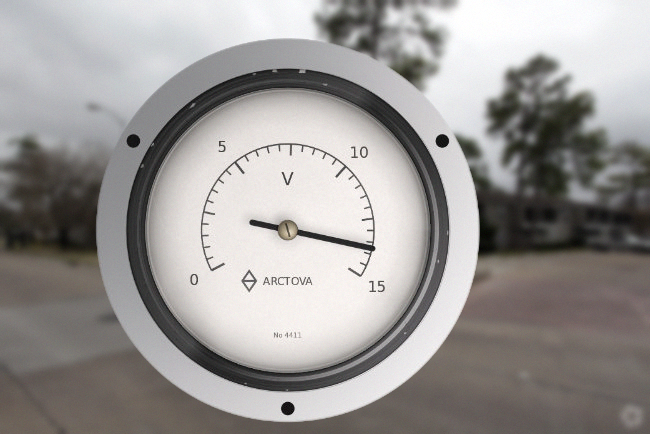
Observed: 13.75 V
